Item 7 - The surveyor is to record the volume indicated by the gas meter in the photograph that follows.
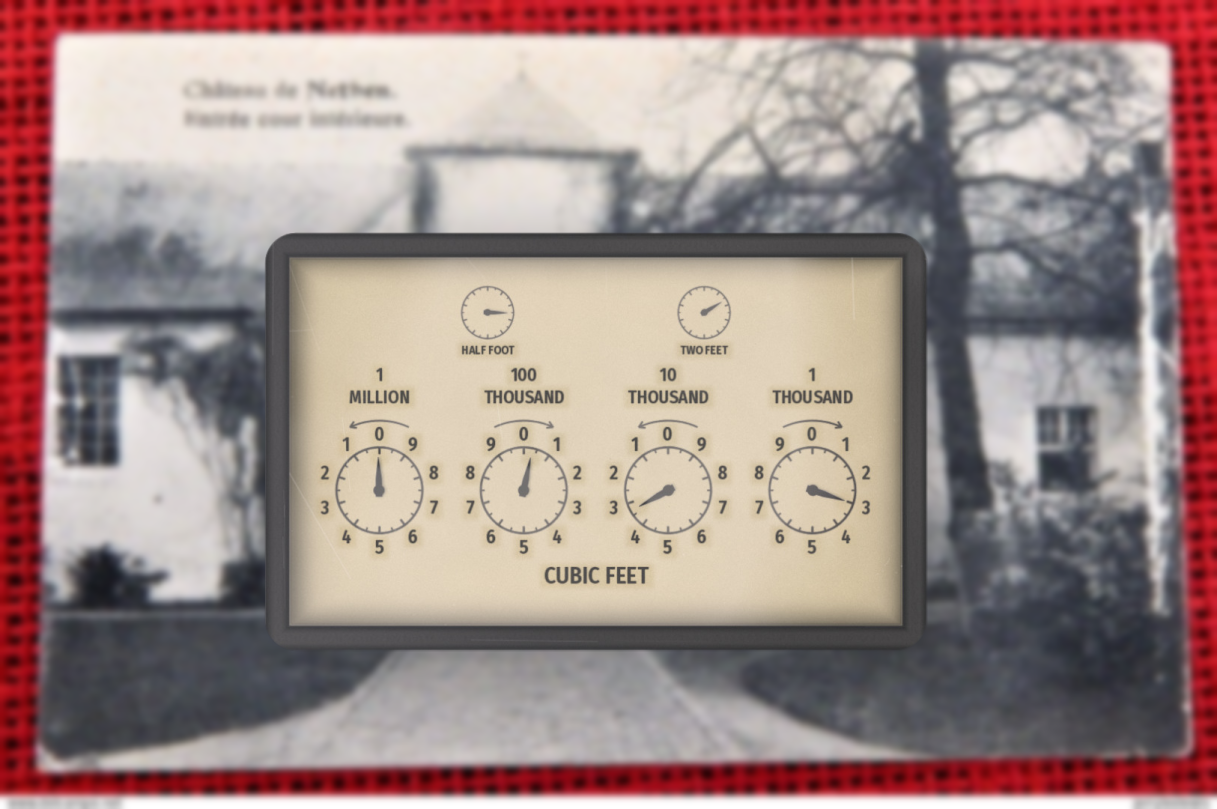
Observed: 3300 ft³
